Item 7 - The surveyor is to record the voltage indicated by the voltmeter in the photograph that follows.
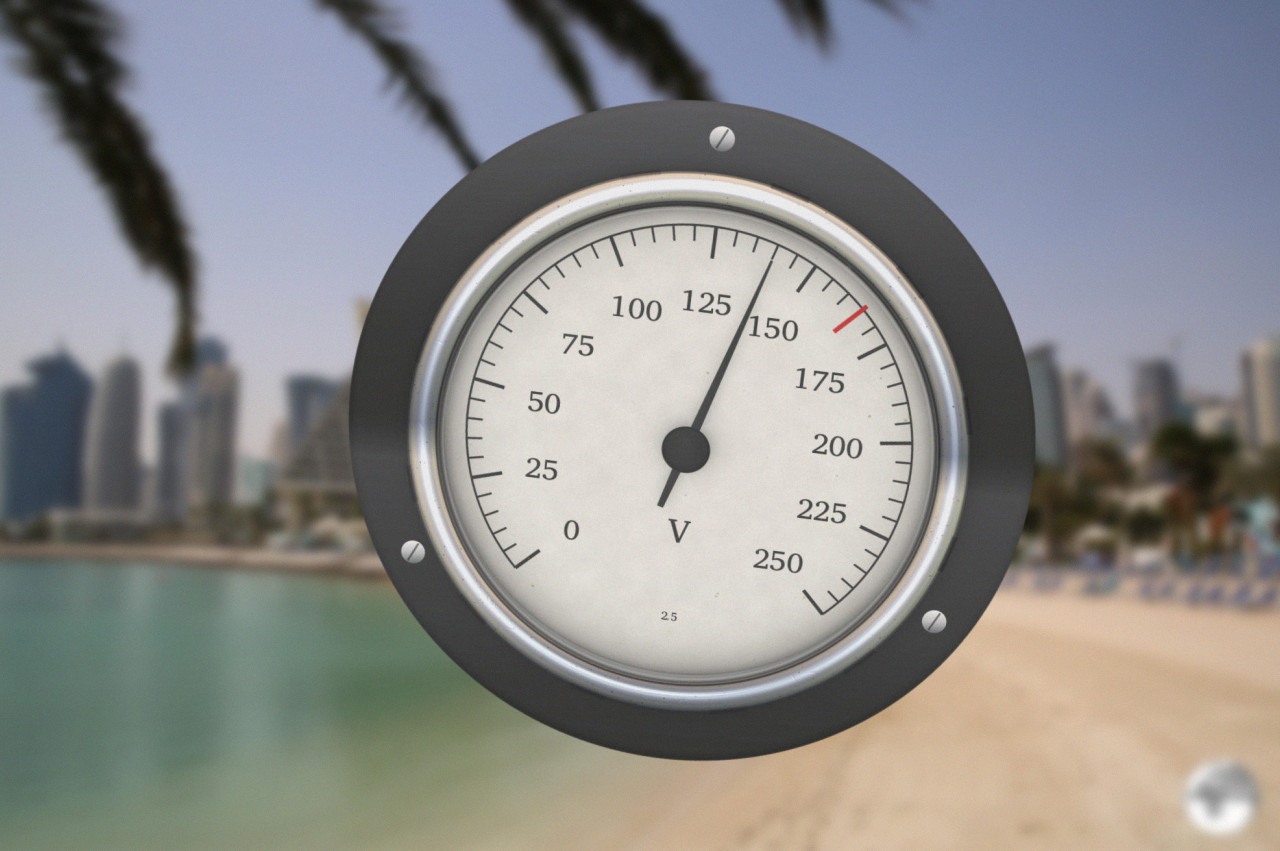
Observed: 140 V
